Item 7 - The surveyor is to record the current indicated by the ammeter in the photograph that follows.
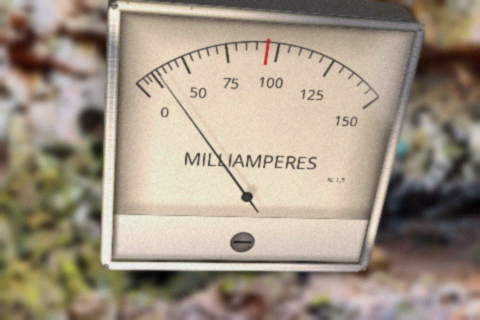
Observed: 30 mA
